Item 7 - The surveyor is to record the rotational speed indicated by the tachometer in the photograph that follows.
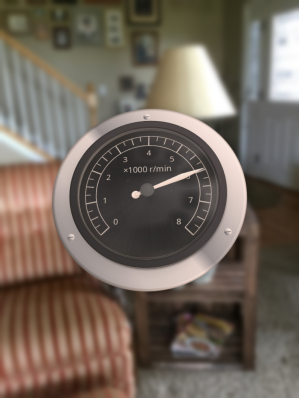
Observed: 6000 rpm
